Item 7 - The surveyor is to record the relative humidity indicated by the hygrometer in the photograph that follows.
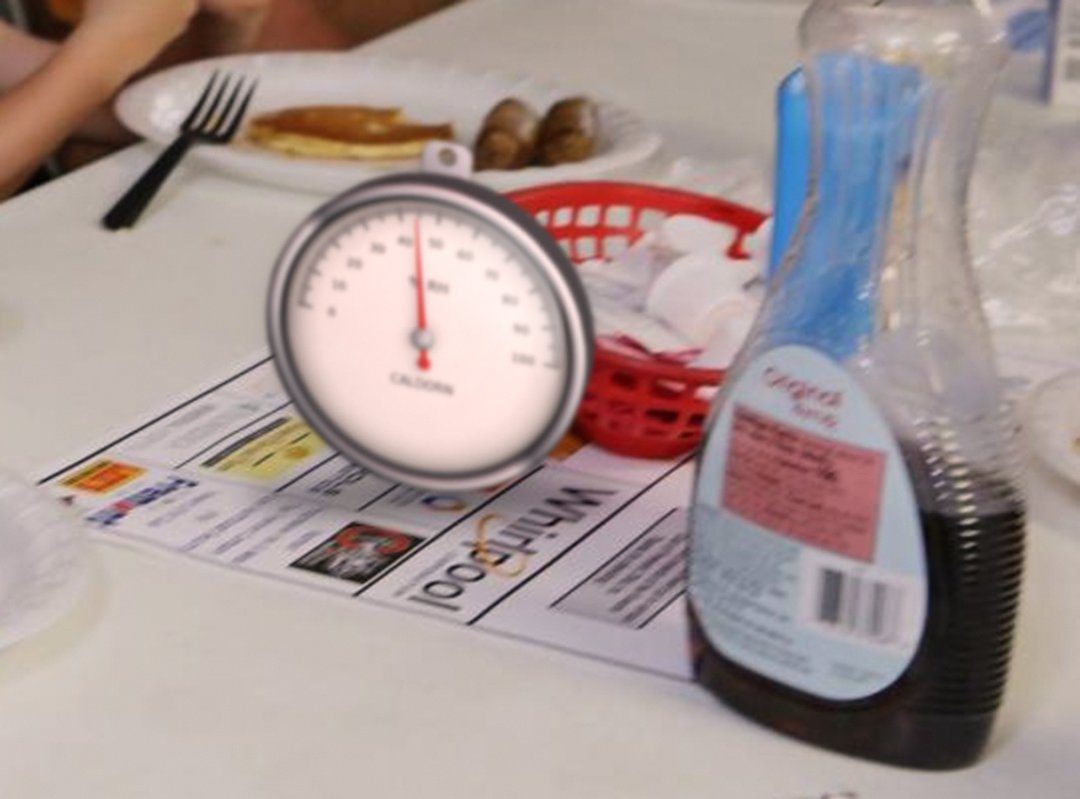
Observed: 45 %
